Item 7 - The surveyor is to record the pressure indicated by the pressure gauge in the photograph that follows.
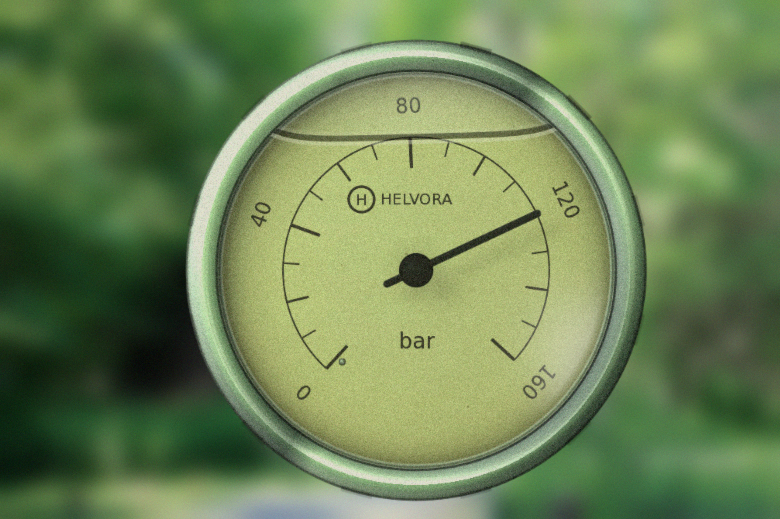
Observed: 120 bar
